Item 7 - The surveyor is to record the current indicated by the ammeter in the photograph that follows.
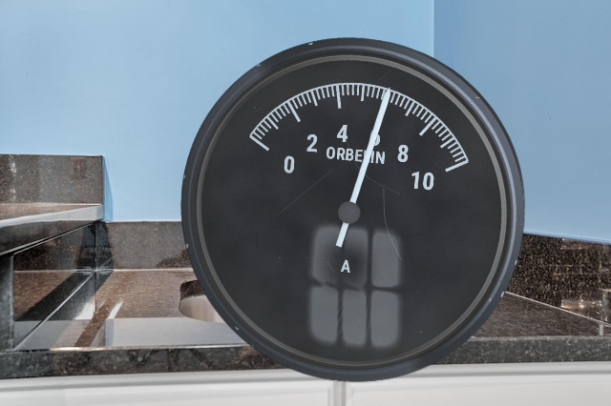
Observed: 6 A
